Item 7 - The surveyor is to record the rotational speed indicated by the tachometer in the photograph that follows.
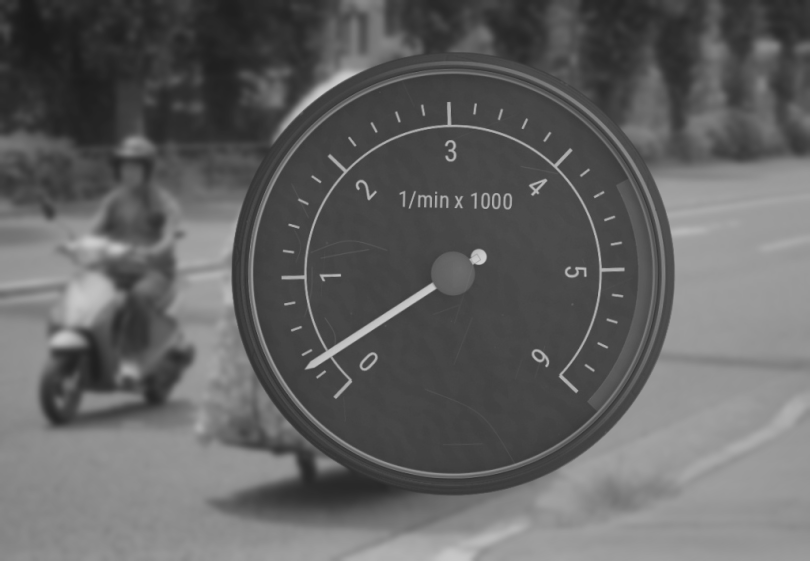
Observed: 300 rpm
